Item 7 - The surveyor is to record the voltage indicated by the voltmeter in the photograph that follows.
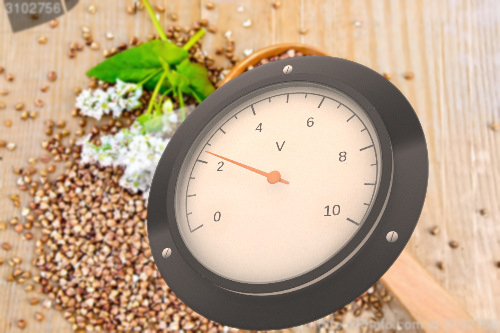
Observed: 2.25 V
